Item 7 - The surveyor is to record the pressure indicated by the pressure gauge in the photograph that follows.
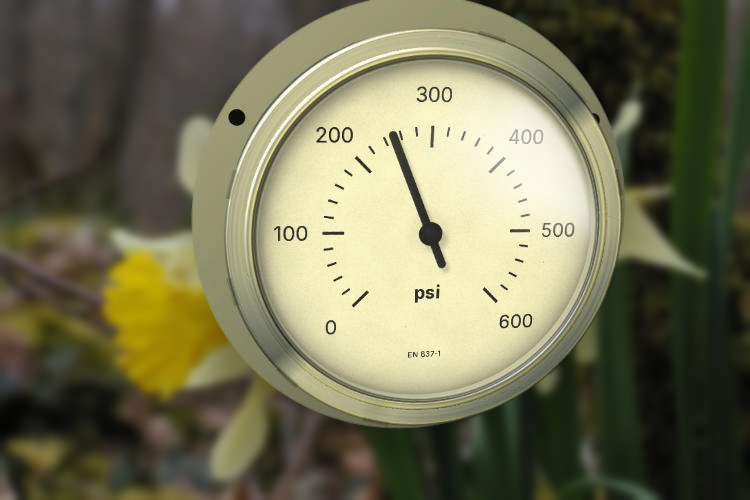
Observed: 250 psi
